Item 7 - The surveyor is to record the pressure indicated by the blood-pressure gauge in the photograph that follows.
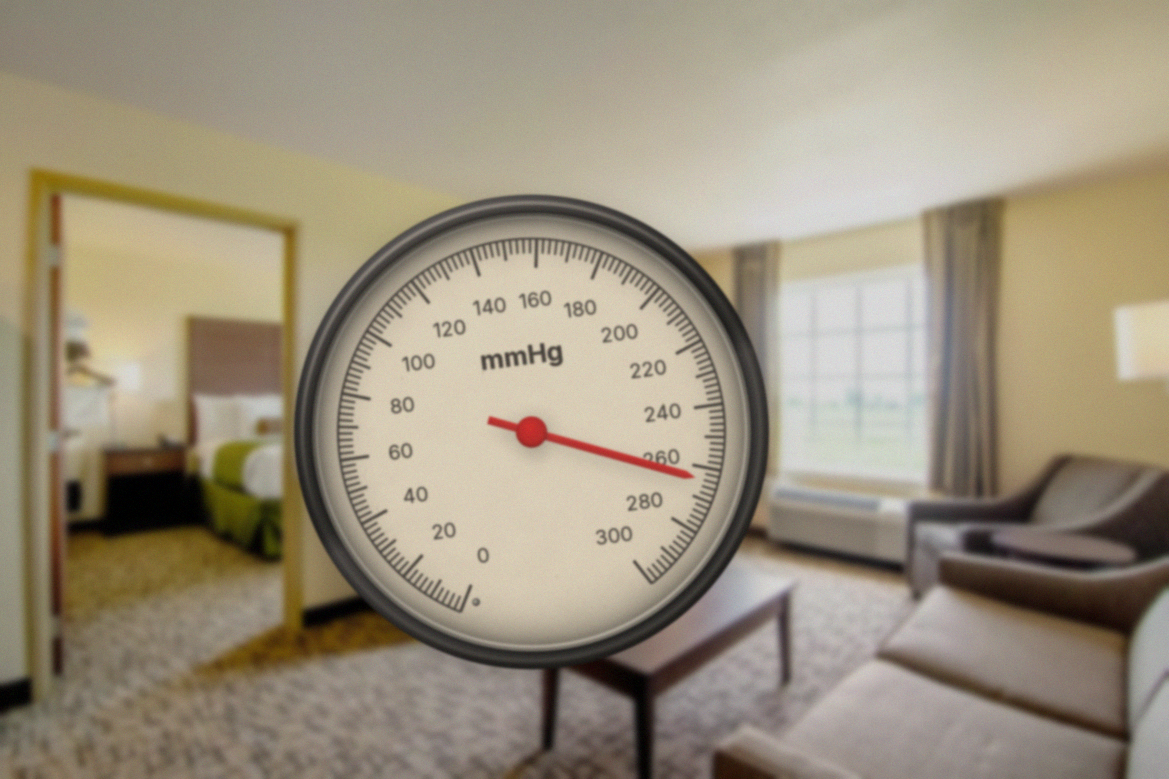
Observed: 264 mmHg
